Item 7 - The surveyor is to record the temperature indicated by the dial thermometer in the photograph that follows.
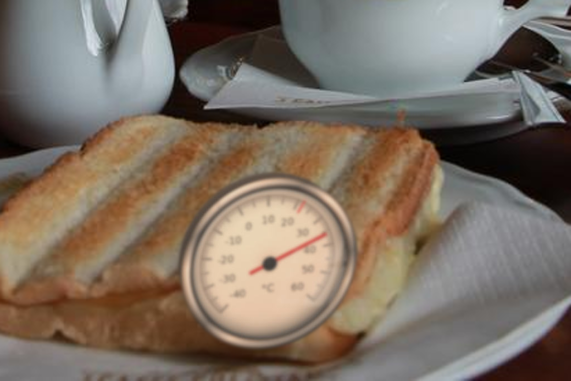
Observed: 35 °C
